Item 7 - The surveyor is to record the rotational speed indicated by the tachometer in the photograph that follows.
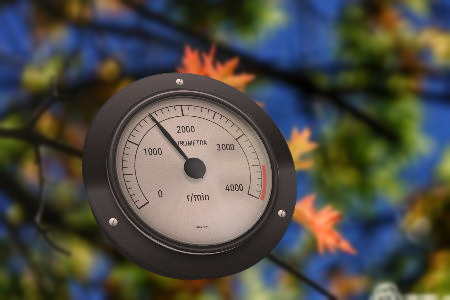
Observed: 1500 rpm
